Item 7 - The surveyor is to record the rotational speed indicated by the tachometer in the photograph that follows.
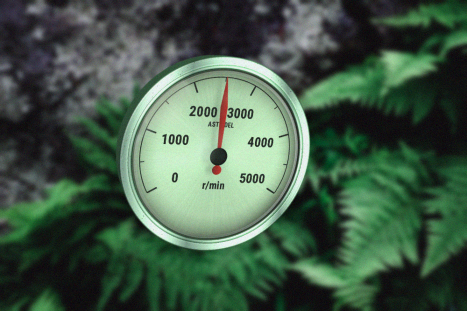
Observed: 2500 rpm
